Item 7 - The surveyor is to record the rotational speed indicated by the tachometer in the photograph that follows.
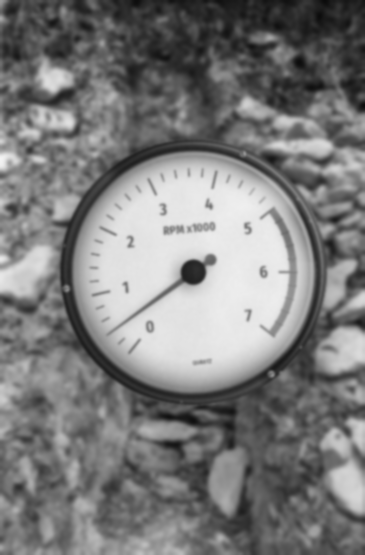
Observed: 400 rpm
